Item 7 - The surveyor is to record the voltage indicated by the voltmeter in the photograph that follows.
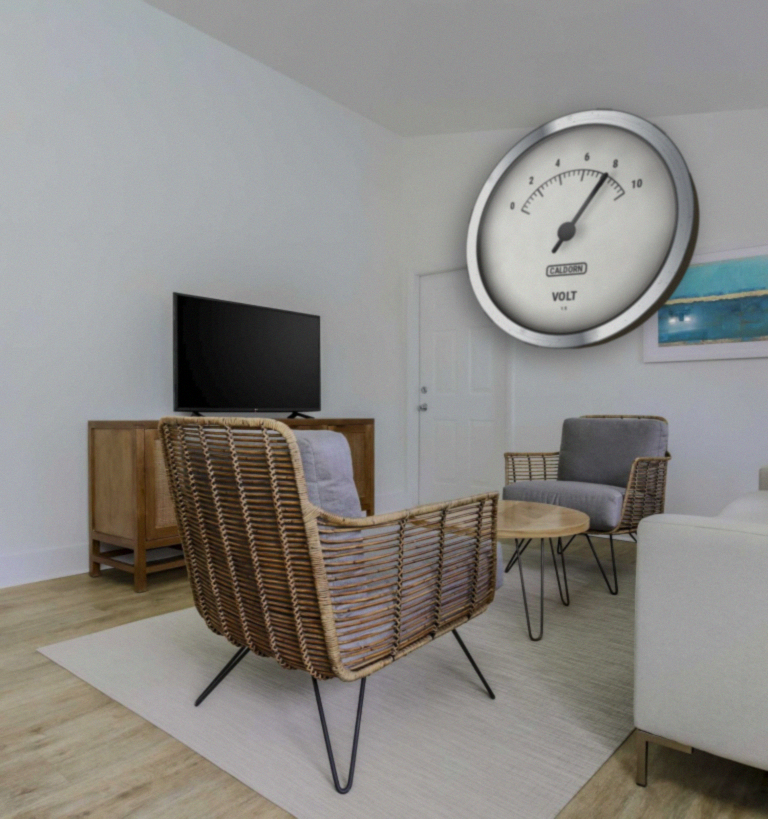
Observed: 8 V
